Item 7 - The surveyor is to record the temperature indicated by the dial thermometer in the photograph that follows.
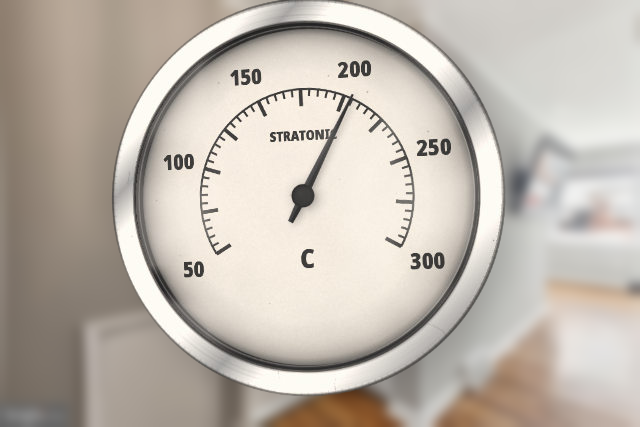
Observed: 205 °C
